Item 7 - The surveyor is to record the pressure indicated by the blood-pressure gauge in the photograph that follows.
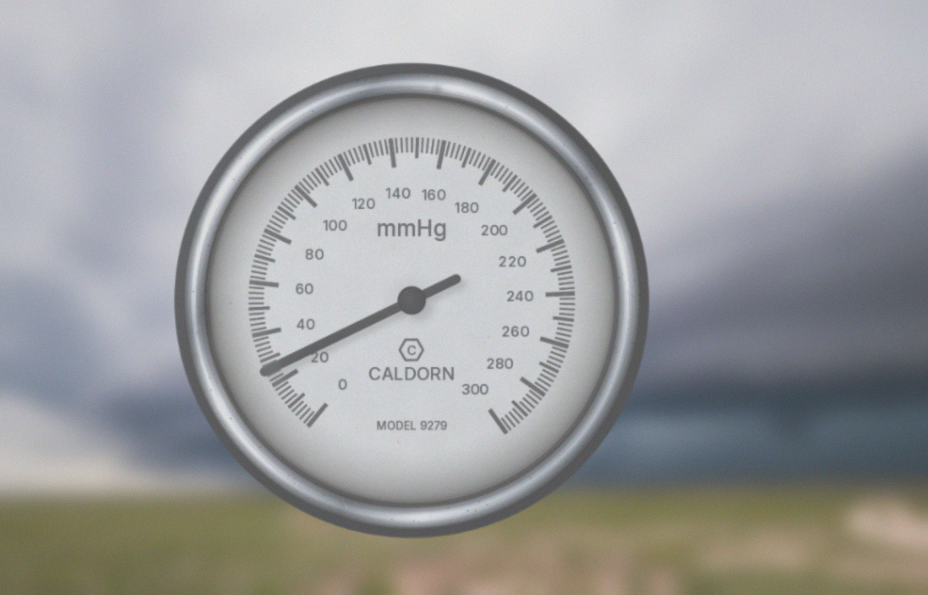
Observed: 26 mmHg
